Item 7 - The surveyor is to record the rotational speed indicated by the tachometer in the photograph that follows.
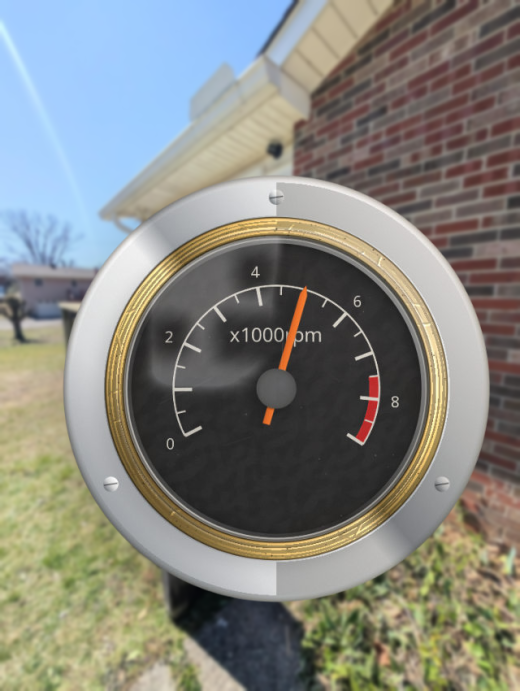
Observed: 5000 rpm
